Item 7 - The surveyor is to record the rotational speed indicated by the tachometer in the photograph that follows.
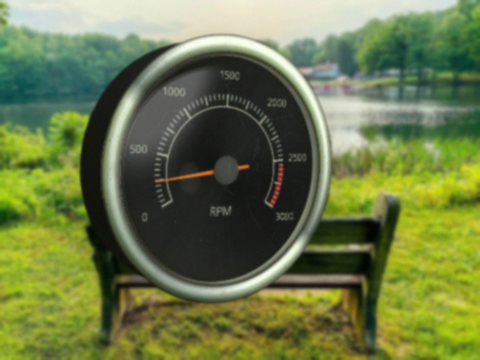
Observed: 250 rpm
